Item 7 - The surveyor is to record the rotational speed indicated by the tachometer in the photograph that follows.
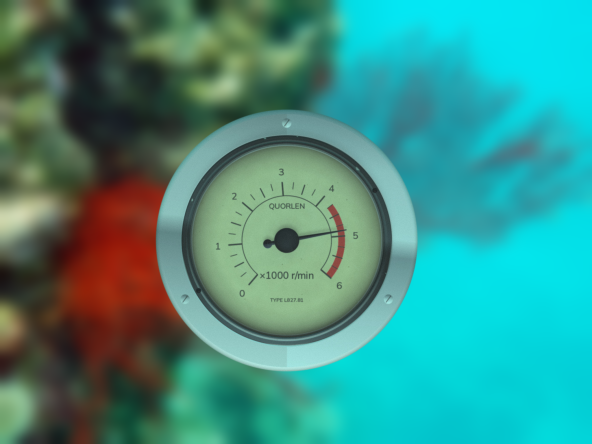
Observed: 4875 rpm
